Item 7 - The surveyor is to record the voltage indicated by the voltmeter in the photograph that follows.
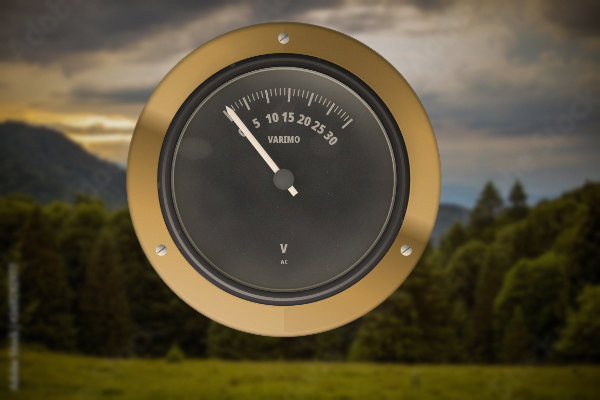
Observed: 1 V
